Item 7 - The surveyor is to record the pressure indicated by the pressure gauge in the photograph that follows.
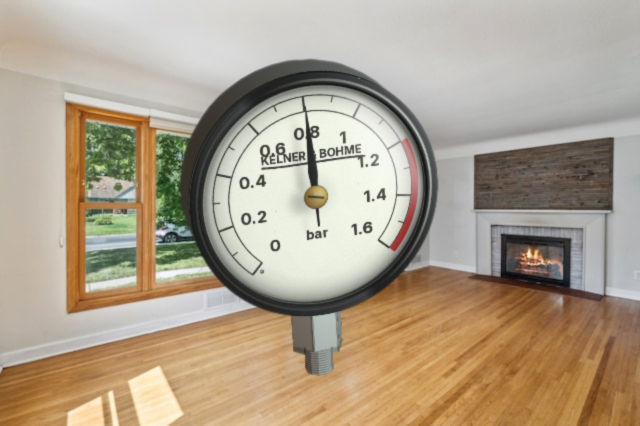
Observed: 0.8 bar
